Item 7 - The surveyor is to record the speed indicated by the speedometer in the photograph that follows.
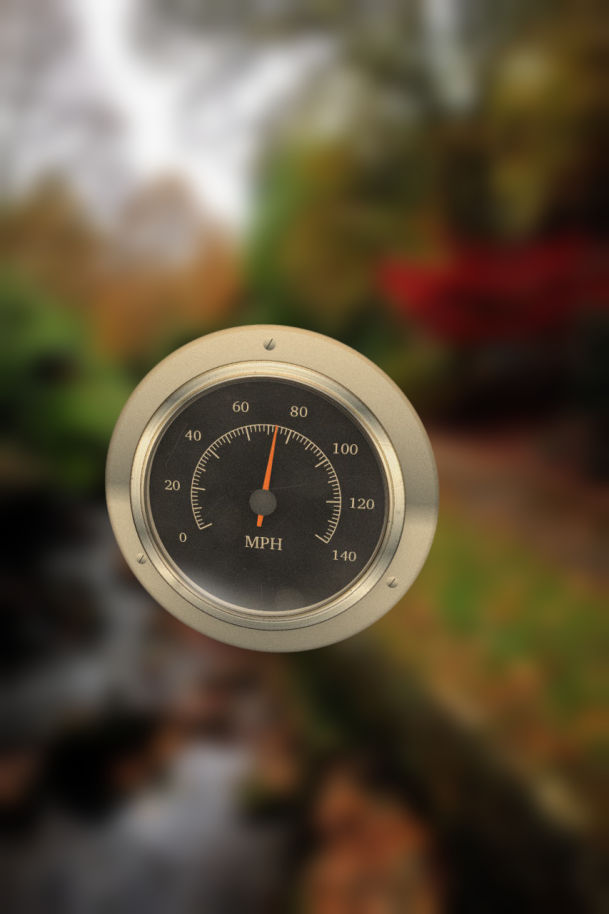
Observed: 74 mph
